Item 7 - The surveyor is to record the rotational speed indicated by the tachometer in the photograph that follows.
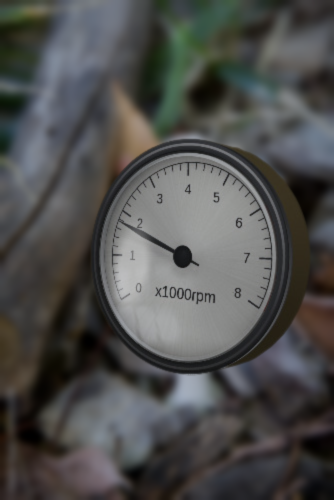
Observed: 1800 rpm
